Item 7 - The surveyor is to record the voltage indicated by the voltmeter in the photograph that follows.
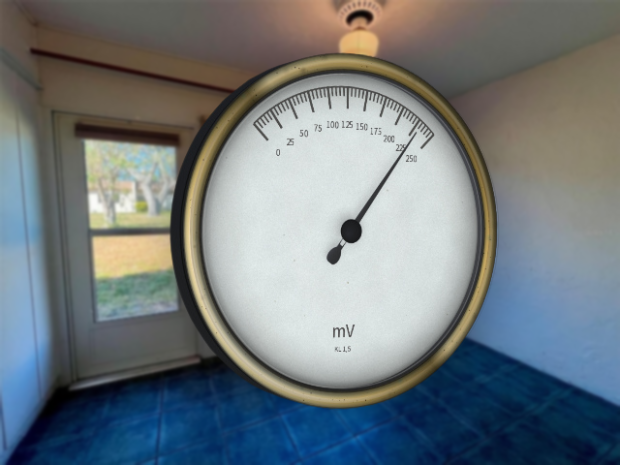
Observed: 225 mV
